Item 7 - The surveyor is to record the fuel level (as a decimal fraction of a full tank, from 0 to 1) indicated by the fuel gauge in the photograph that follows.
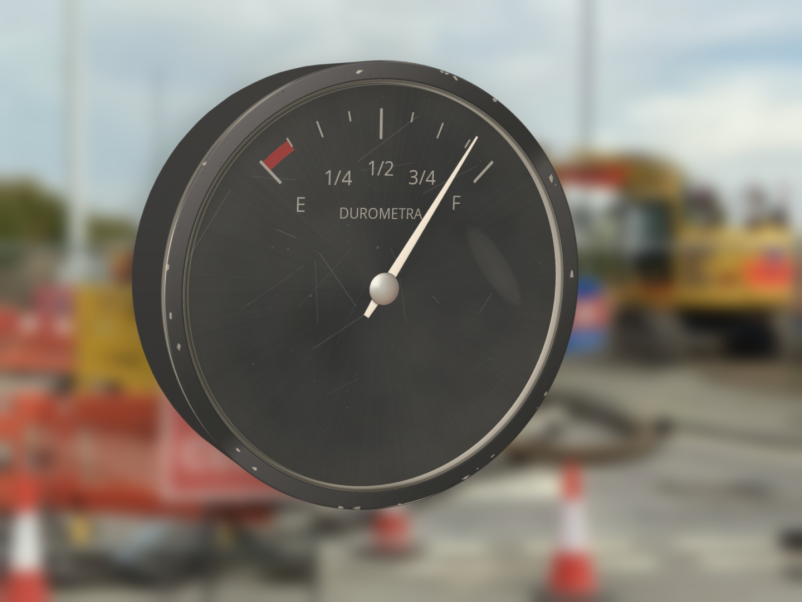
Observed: 0.875
